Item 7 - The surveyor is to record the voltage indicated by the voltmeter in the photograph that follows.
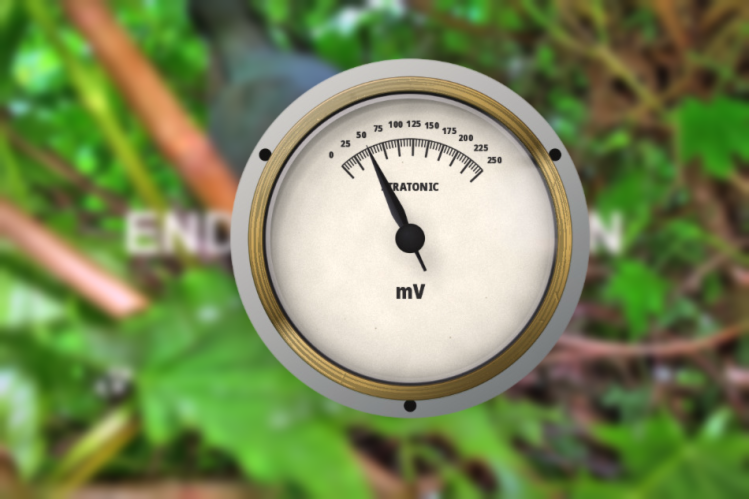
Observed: 50 mV
